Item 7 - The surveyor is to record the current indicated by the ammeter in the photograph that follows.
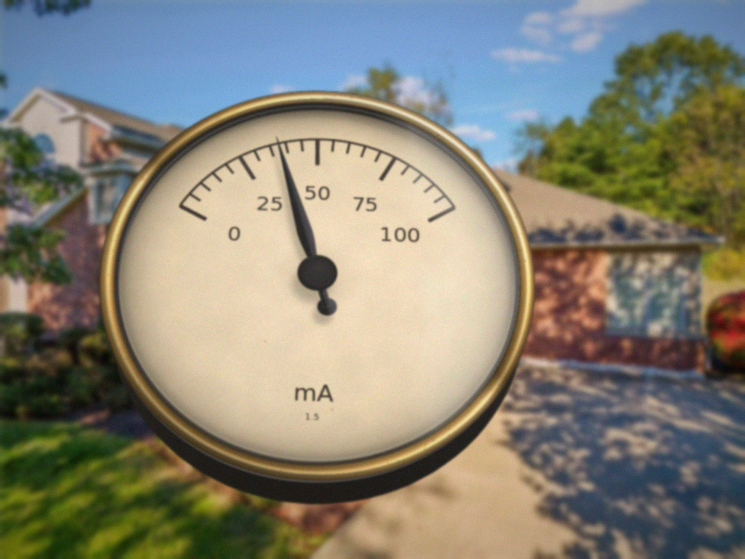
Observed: 37.5 mA
